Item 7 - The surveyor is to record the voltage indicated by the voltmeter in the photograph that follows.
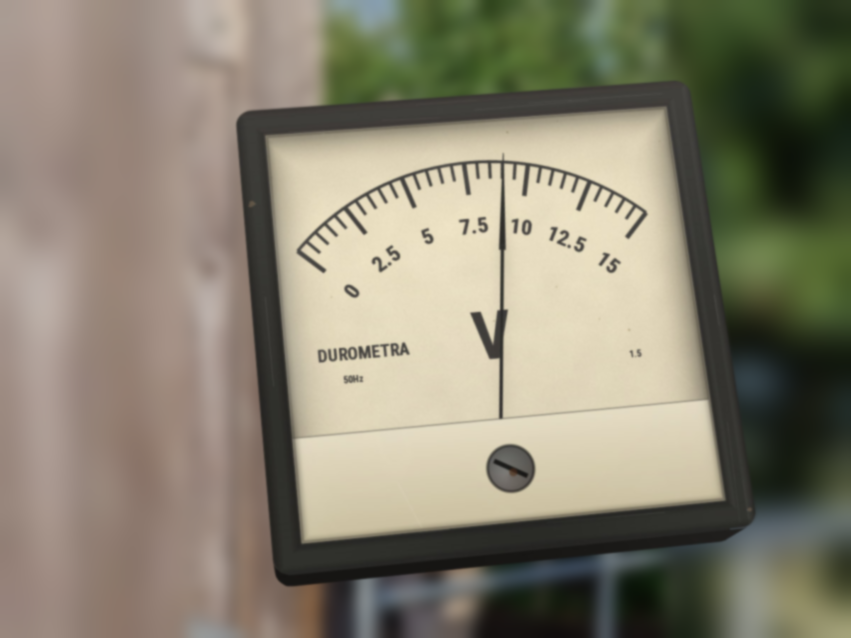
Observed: 9 V
